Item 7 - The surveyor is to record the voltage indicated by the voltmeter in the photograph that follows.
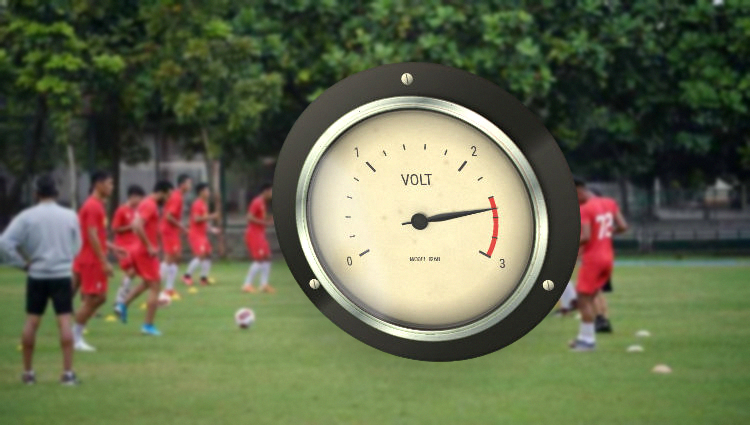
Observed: 2.5 V
